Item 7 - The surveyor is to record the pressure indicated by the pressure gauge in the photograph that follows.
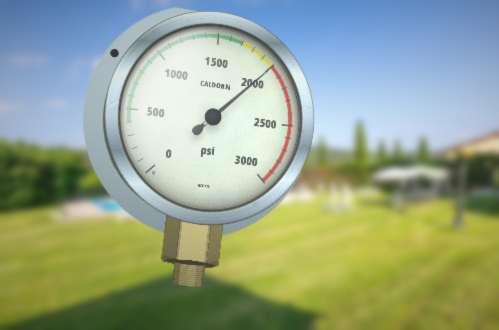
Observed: 2000 psi
